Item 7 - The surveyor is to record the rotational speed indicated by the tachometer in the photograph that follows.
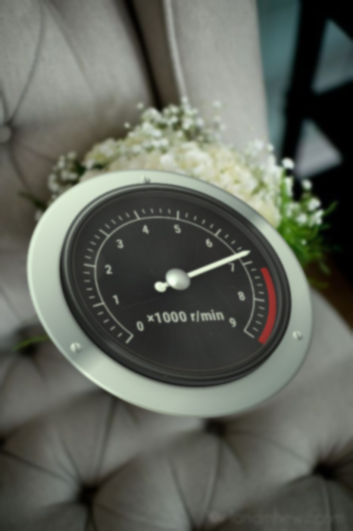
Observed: 6800 rpm
